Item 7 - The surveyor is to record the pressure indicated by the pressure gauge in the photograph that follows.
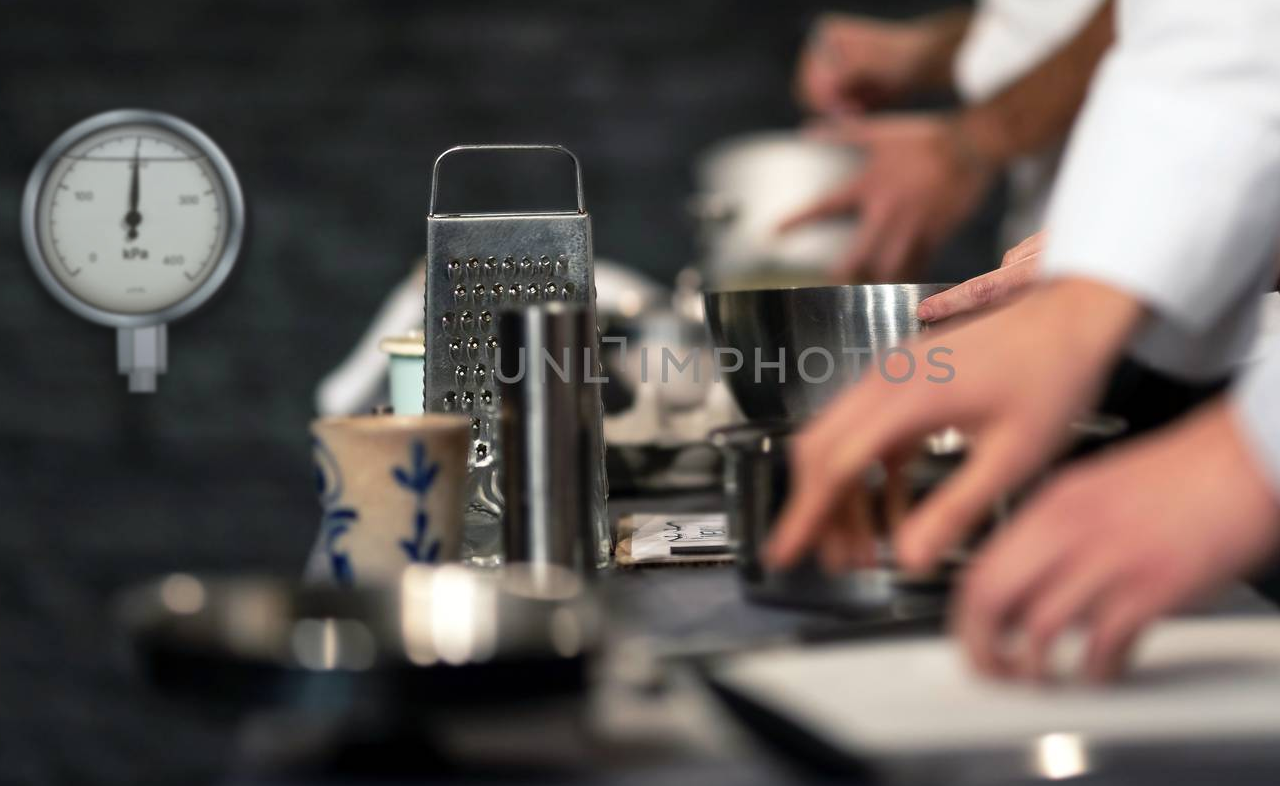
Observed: 200 kPa
